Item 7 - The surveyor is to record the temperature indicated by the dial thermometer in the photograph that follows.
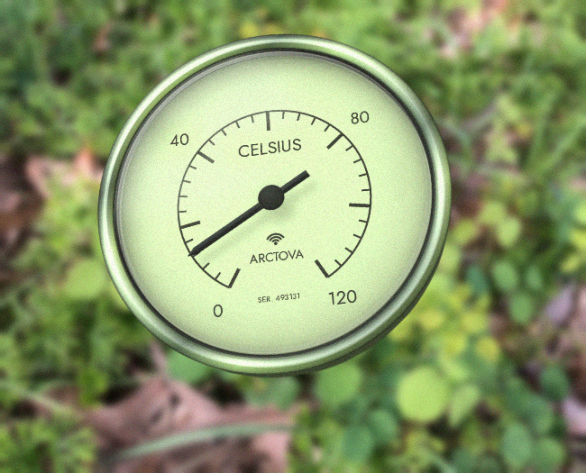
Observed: 12 °C
